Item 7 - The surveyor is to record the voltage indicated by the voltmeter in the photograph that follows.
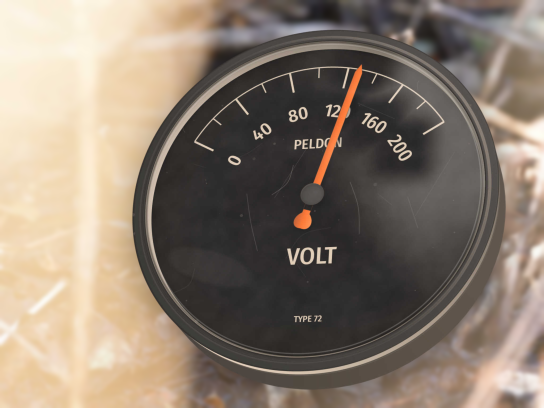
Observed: 130 V
